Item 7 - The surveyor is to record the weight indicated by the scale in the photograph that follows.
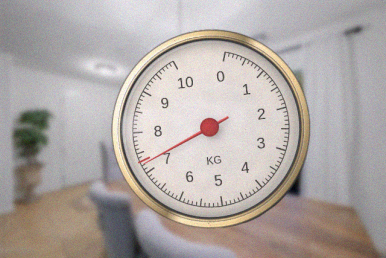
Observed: 7.2 kg
